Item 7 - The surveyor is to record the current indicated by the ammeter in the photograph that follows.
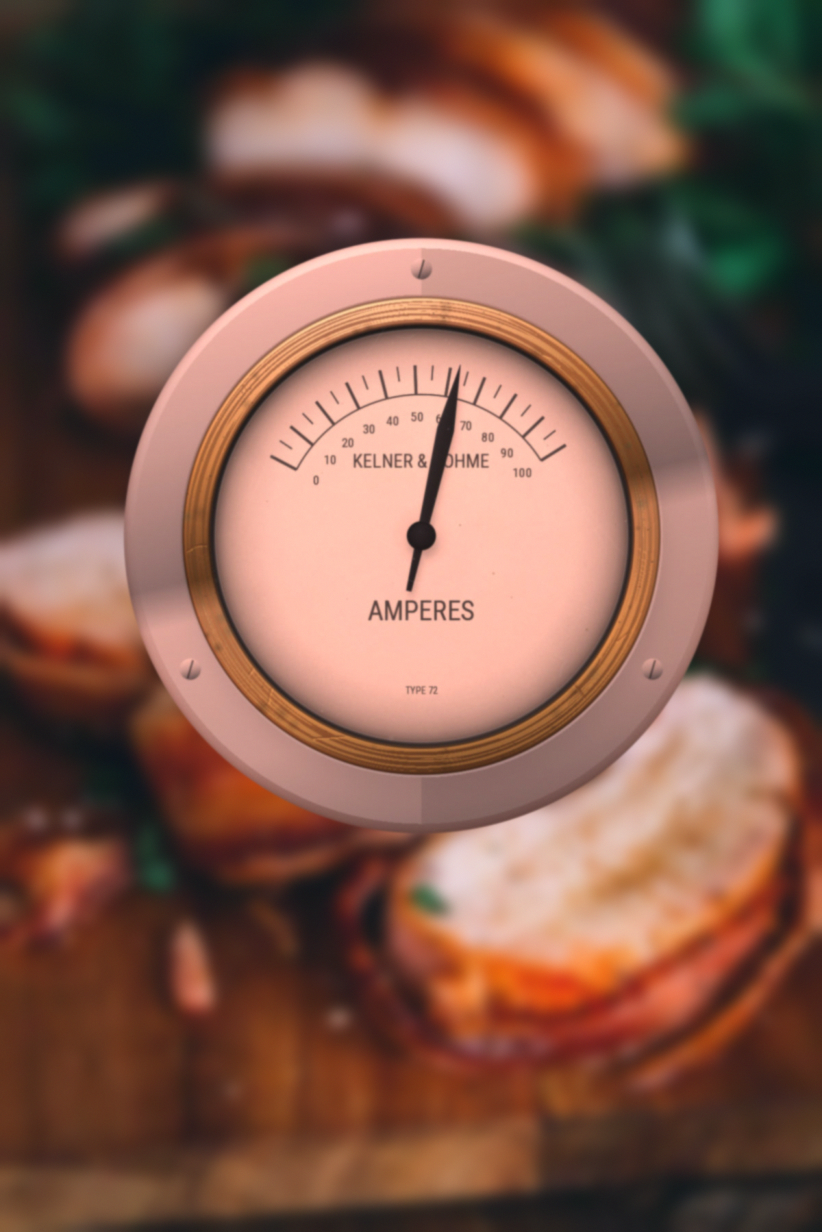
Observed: 62.5 A
